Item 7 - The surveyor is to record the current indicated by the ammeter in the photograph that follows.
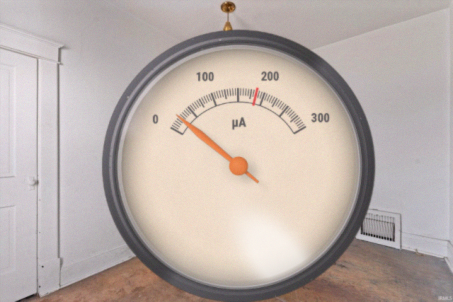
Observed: 25 µA
